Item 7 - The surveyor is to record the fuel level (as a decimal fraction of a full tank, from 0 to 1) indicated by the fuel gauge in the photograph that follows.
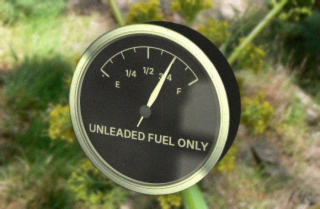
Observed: 0.75
